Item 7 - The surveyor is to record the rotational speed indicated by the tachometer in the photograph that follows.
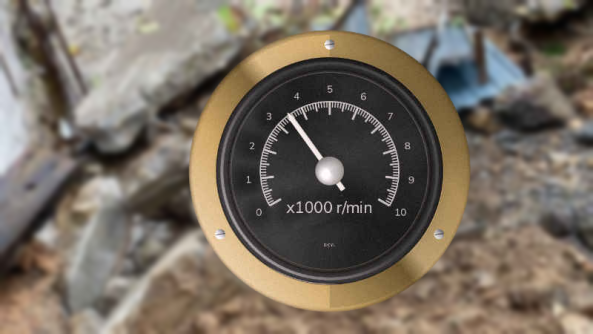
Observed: 3500 rpm
